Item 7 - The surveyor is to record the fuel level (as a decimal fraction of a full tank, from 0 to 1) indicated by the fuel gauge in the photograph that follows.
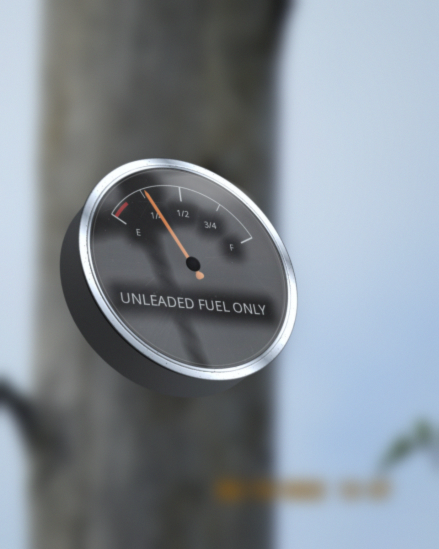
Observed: 0.25
